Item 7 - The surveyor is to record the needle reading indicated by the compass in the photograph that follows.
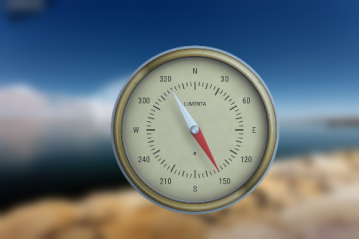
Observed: 150 °
